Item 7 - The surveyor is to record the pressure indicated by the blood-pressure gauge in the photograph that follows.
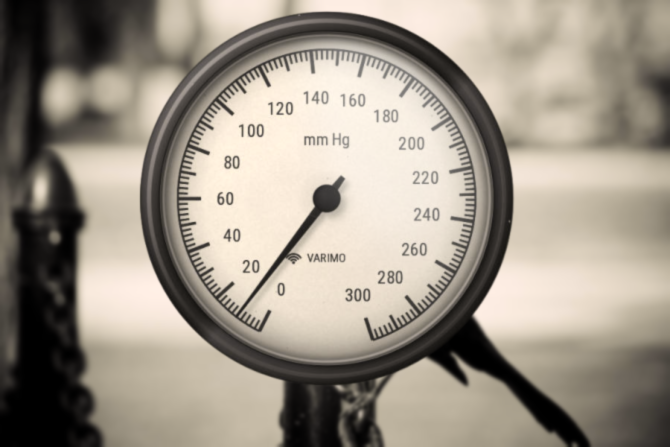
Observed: 10 mmHg
